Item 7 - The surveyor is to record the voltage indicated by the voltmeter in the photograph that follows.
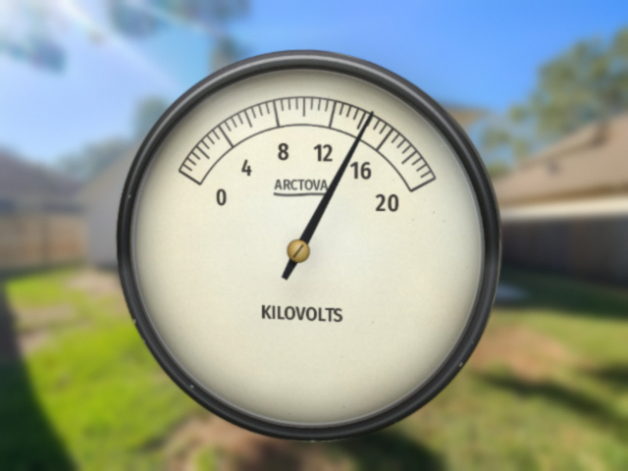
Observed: 14.5 kV
